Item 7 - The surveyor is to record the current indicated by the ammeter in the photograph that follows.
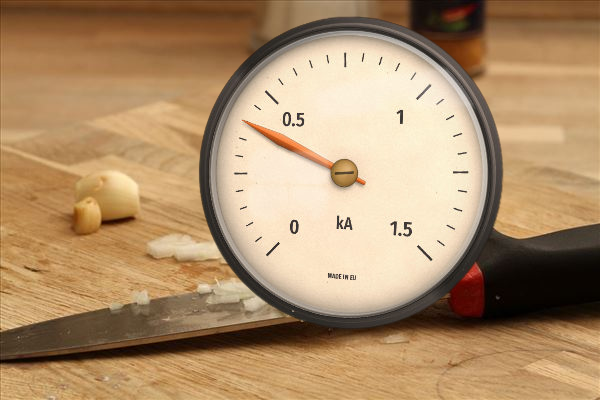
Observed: 0.4 kA
